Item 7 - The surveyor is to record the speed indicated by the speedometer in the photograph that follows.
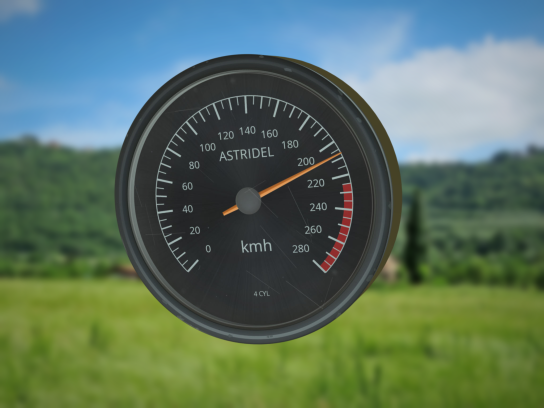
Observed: 207.5 km/h
